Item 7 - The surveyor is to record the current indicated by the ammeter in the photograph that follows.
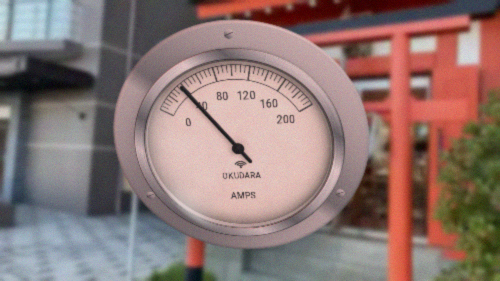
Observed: 40 A
